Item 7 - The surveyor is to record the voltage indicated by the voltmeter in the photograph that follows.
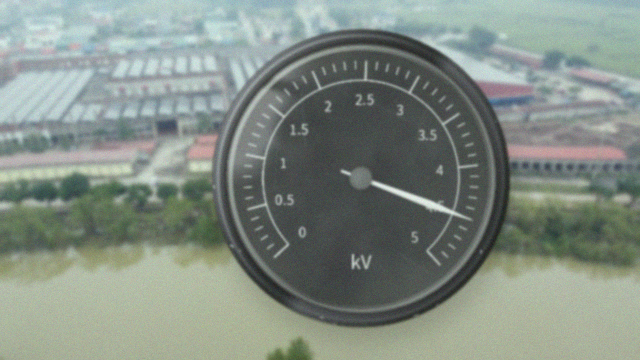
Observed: 4.5 kV
